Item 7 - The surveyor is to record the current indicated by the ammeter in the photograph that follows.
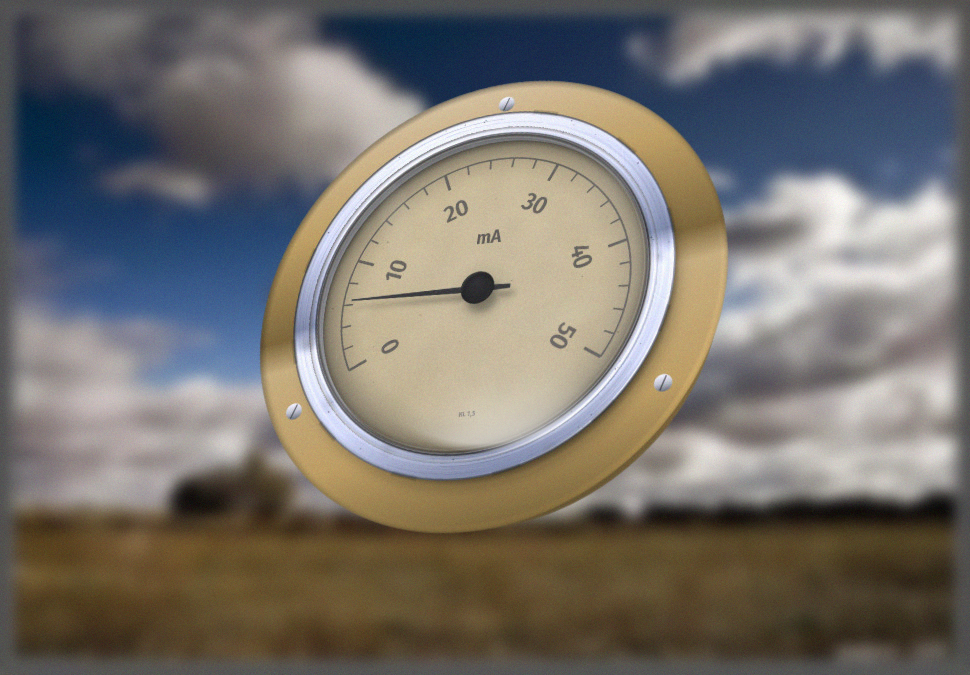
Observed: 6 mA
